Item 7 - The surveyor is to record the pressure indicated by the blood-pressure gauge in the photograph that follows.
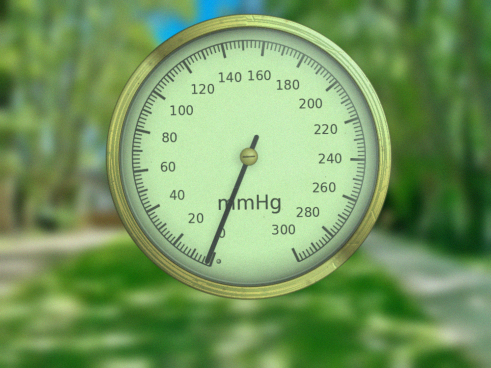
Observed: 2 mmHg
